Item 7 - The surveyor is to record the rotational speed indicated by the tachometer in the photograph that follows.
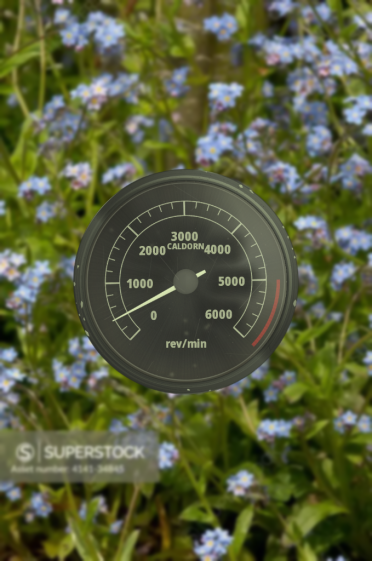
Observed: 400 rpm
